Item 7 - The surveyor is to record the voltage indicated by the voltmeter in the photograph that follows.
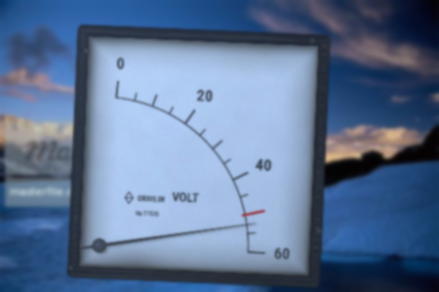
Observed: 52.5 V
